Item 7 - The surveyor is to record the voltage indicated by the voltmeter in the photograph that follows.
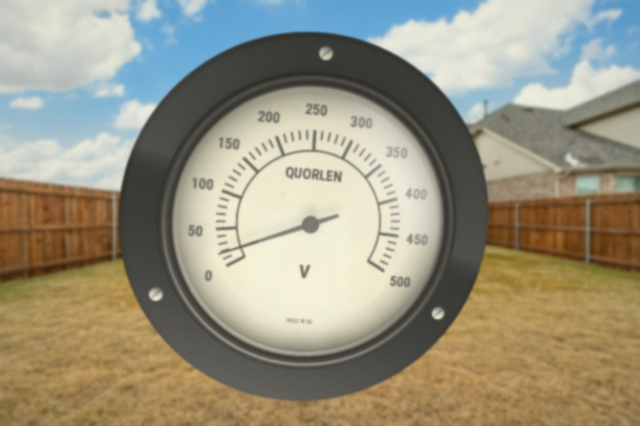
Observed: 20 V
